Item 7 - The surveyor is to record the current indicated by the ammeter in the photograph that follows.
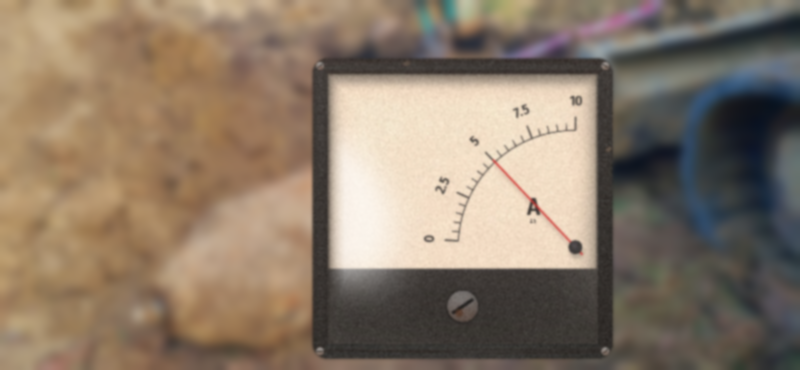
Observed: 5 A
